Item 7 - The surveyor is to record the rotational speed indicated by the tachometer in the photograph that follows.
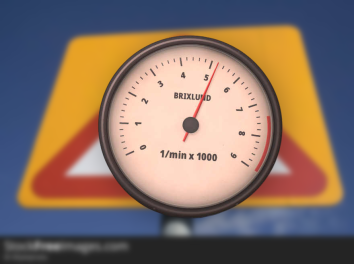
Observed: 5200 rpm
